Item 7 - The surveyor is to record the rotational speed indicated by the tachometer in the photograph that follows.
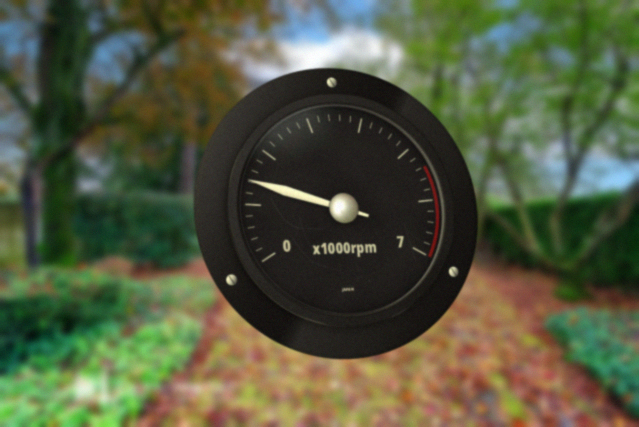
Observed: 1400 rpm
